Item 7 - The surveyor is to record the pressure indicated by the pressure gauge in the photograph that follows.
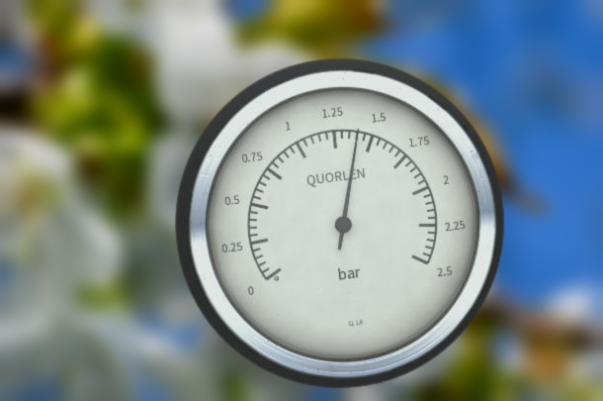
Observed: 1.4 bar
